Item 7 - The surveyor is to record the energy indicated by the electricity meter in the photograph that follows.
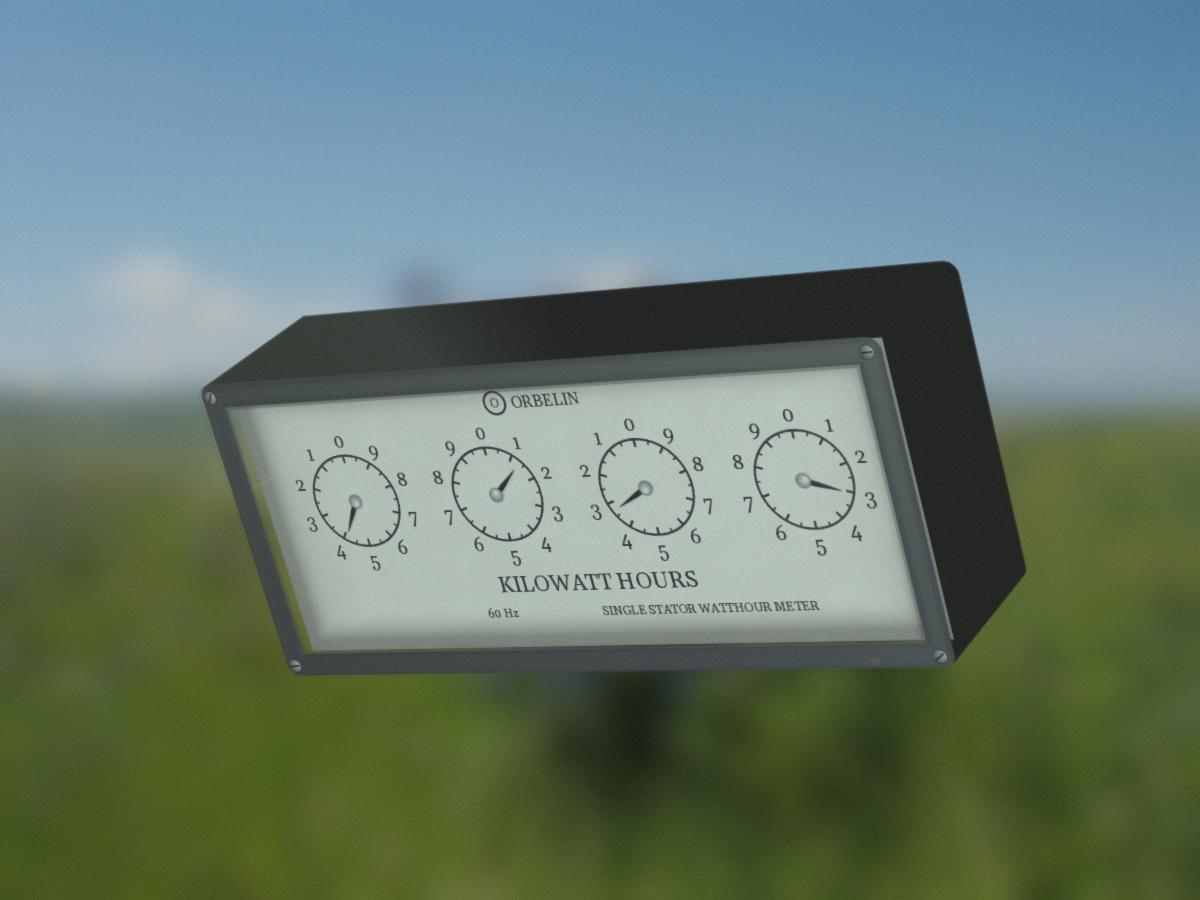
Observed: 4133 kWh
